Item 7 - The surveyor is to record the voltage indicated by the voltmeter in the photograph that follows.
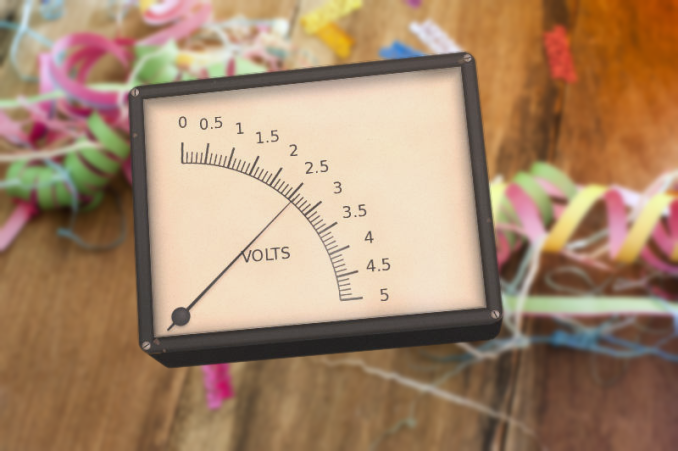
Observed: 2.6 V
